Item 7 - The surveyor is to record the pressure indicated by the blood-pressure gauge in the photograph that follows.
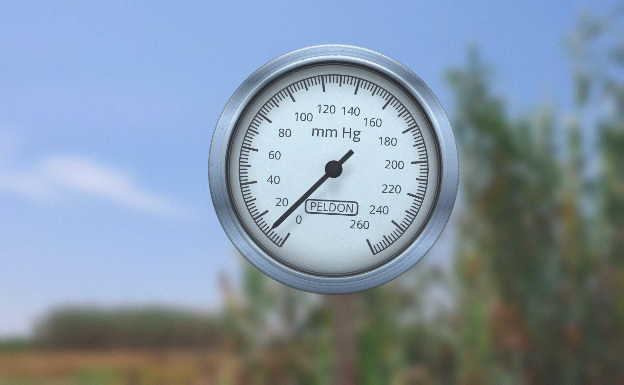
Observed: 10 mmHg
